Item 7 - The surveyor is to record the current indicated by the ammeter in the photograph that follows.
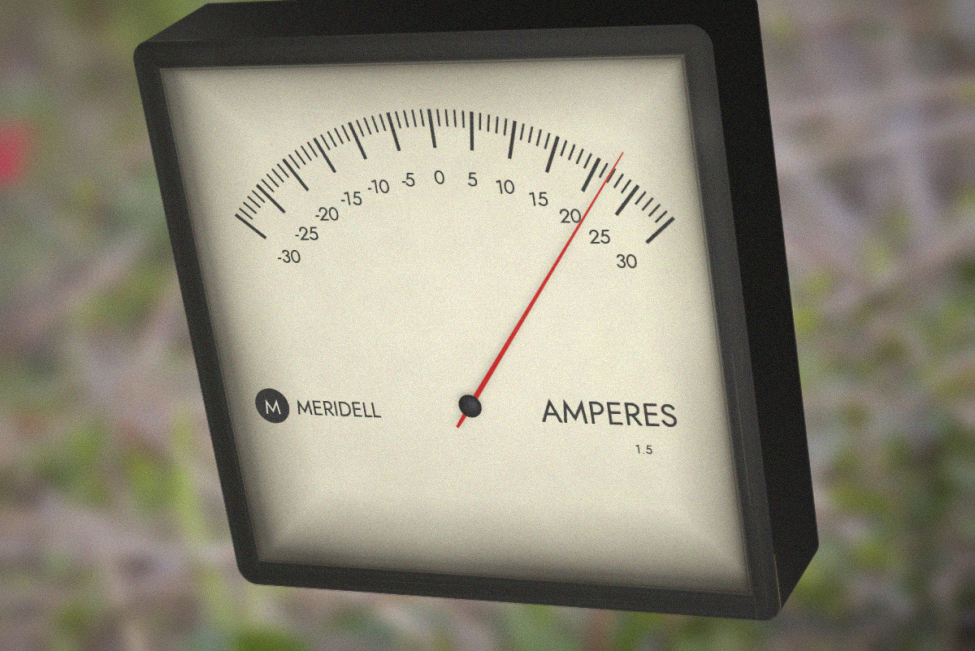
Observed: 22 A
